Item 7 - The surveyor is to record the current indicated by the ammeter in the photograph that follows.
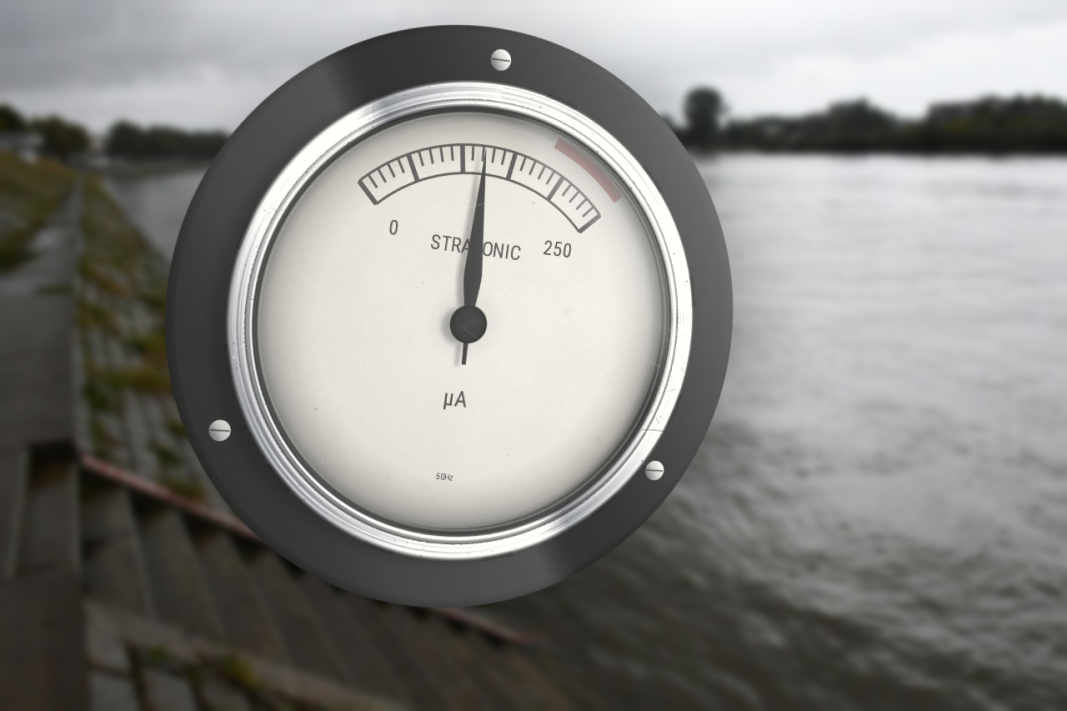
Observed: 120 µA
